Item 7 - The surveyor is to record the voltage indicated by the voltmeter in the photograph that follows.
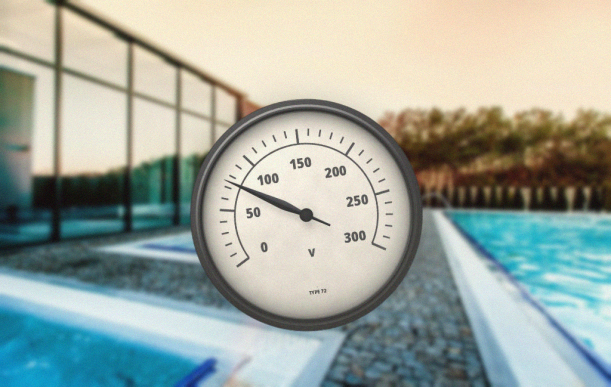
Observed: 75 V
